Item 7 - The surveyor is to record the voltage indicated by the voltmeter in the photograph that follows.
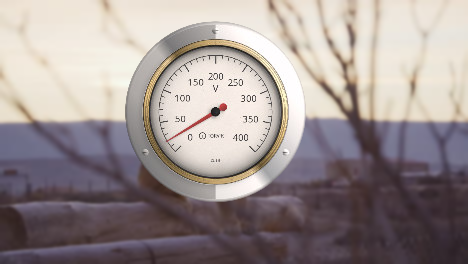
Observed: 20 V
